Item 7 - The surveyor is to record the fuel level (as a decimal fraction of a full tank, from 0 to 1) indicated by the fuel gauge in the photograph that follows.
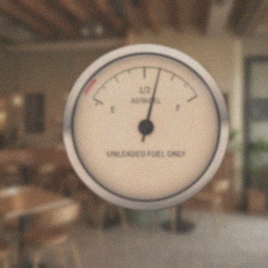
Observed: 0.625
